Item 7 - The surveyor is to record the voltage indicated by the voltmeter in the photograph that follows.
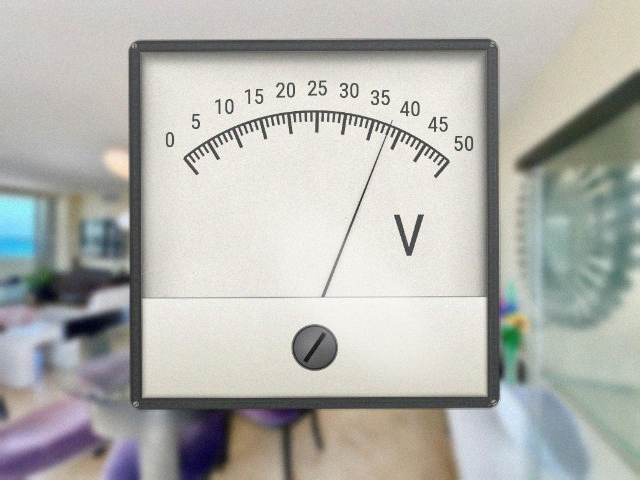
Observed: 38 V
